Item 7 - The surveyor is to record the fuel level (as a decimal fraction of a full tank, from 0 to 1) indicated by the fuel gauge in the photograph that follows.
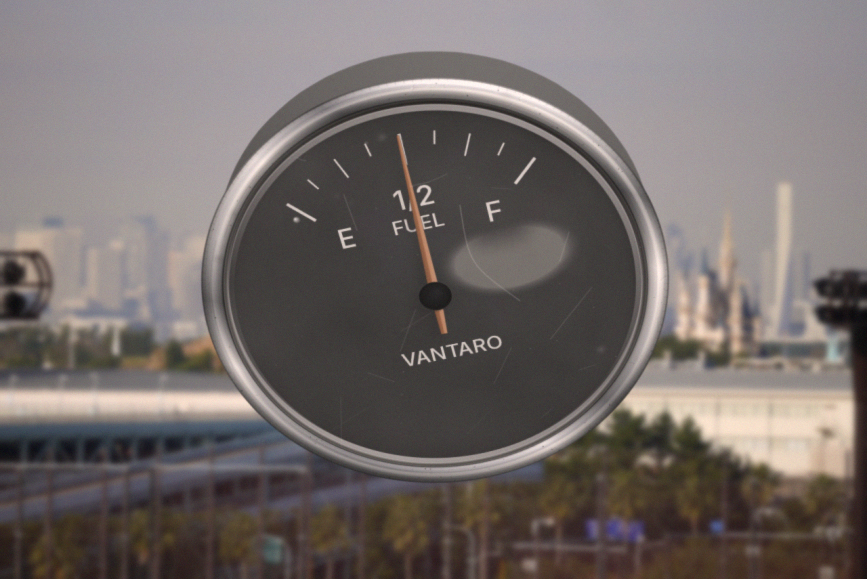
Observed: 0.5
